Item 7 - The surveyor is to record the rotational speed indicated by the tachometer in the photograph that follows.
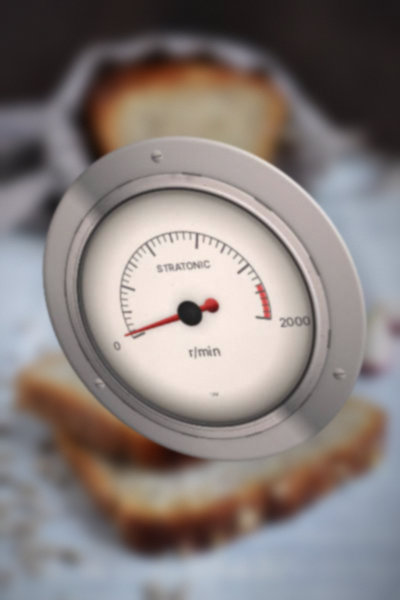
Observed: 50 rpm
